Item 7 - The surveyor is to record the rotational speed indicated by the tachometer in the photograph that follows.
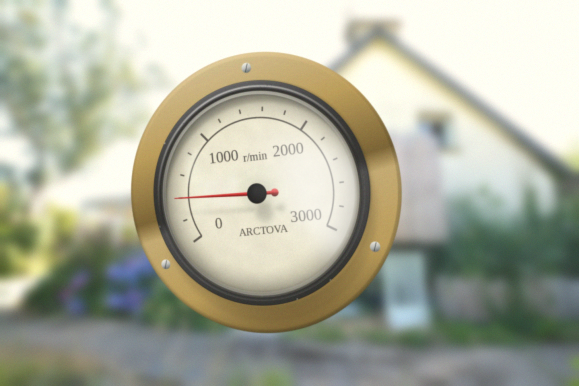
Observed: 400 rpm
